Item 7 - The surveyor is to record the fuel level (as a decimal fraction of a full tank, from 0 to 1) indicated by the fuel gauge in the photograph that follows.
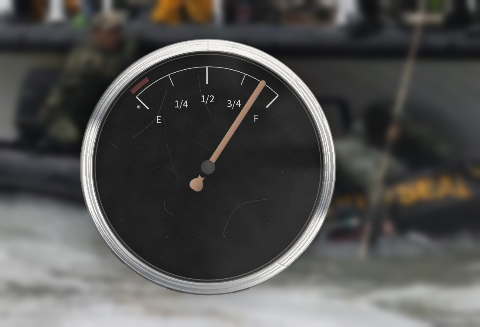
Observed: 0.875
